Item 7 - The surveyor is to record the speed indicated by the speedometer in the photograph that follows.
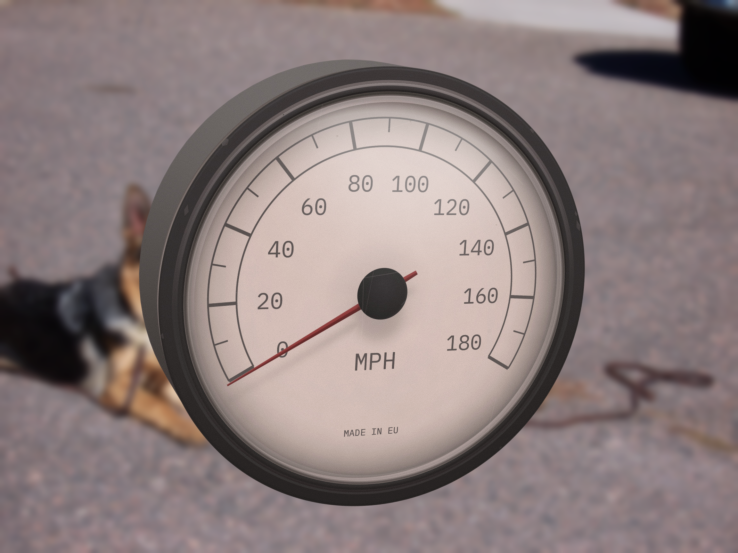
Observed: 0 mph
